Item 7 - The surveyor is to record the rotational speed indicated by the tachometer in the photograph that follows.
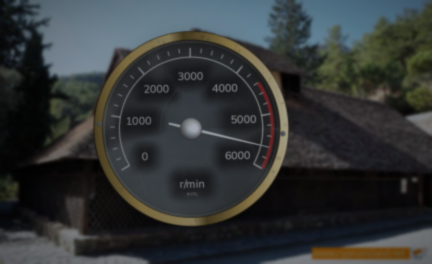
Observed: 5600 rpm
